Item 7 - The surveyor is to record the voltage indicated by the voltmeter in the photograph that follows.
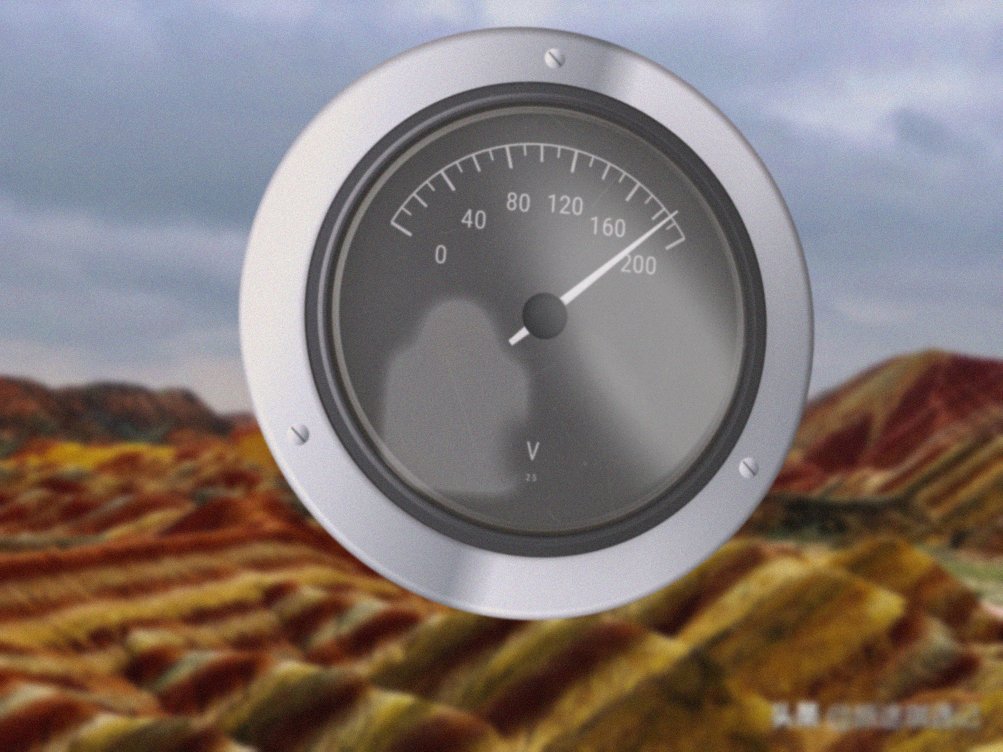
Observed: 185 V
